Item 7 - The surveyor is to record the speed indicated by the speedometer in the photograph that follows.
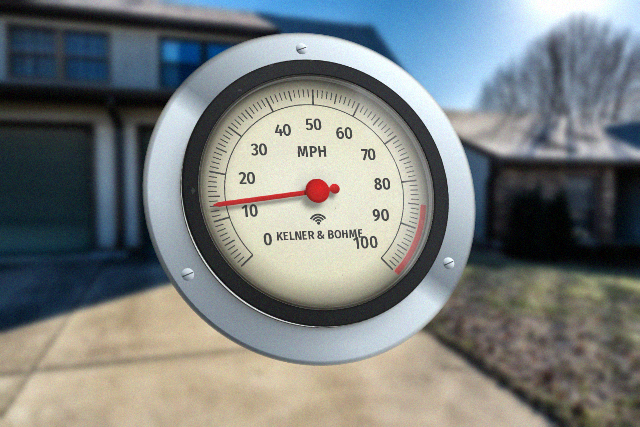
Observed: 13 mph
